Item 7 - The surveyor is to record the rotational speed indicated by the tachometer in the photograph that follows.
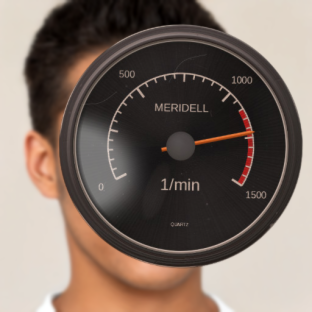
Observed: 1225 rpm
